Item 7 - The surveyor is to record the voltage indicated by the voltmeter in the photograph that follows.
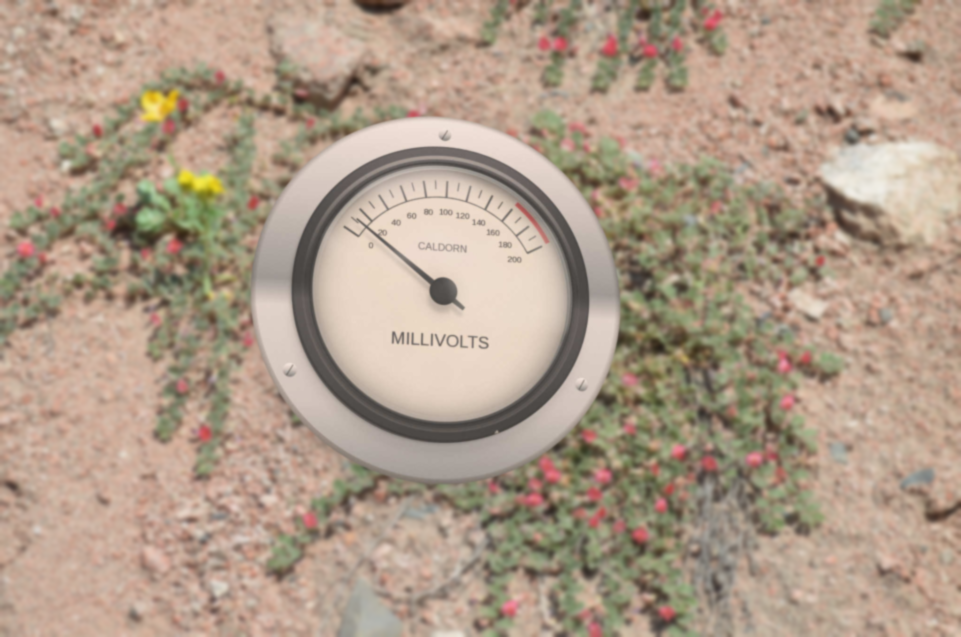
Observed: 10 mV
